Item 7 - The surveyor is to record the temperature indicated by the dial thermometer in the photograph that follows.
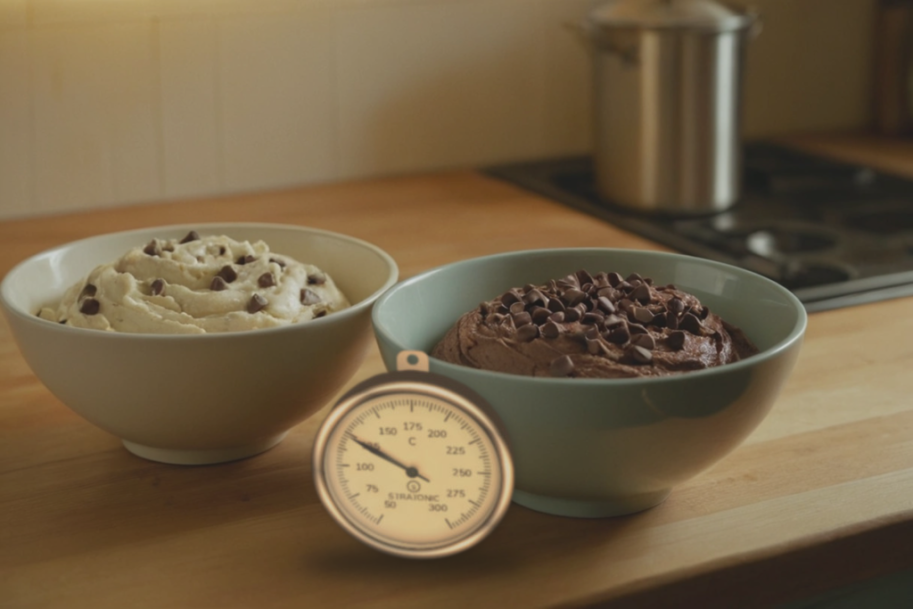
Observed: 125 °C
